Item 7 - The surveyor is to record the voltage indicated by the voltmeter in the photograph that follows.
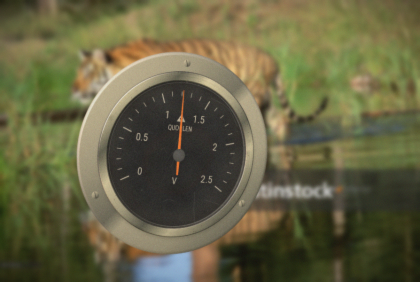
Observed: 1.2 V
